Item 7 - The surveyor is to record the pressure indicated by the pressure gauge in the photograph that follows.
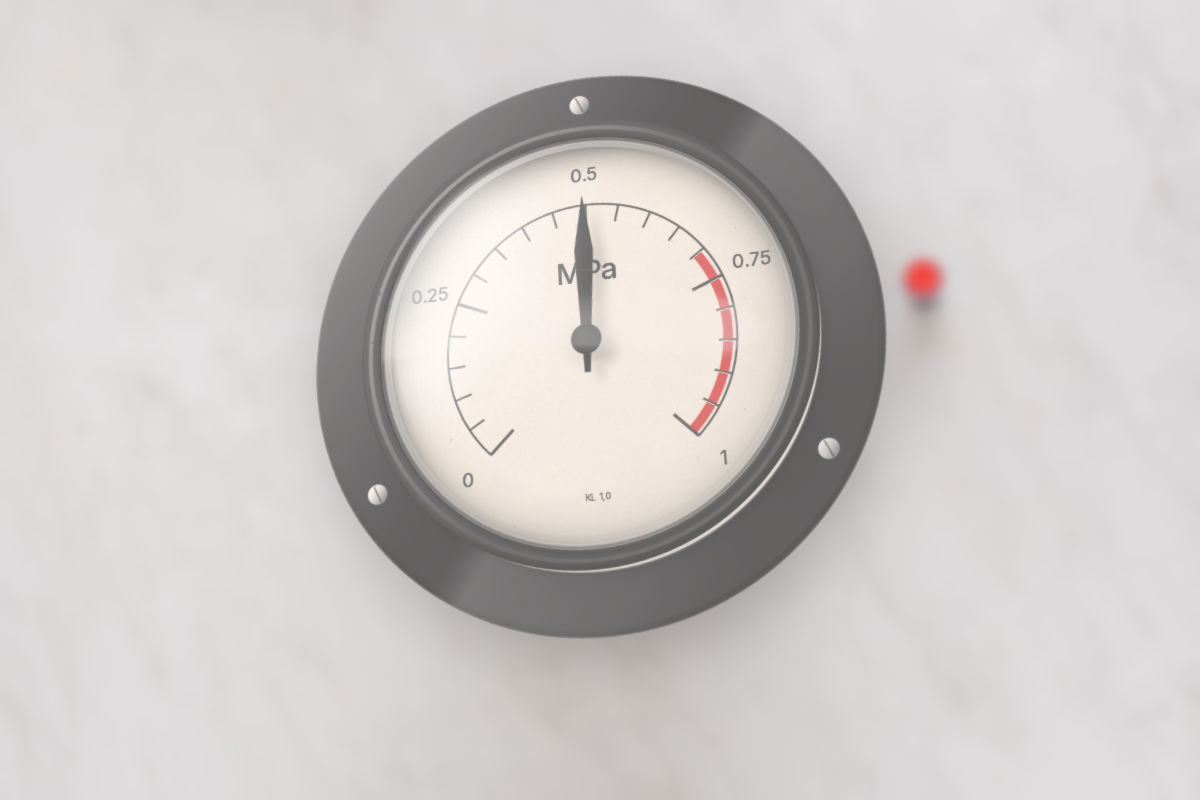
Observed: 0.5 MPa
